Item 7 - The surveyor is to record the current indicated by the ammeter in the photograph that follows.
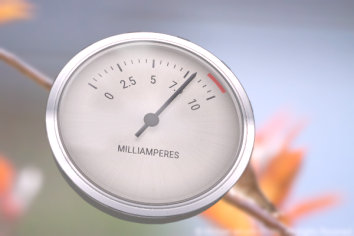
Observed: 8 mA
